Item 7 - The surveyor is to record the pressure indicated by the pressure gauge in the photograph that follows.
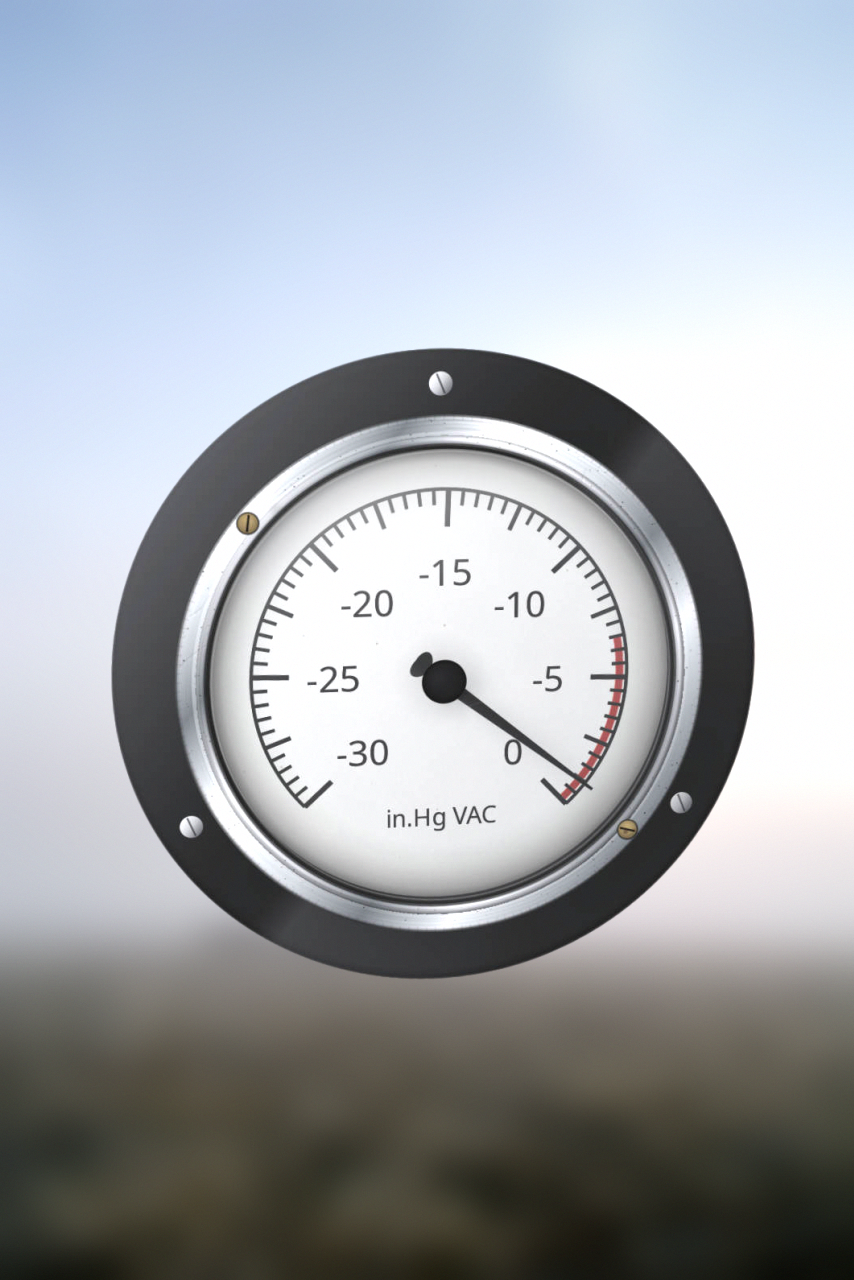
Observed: -1 inHg
